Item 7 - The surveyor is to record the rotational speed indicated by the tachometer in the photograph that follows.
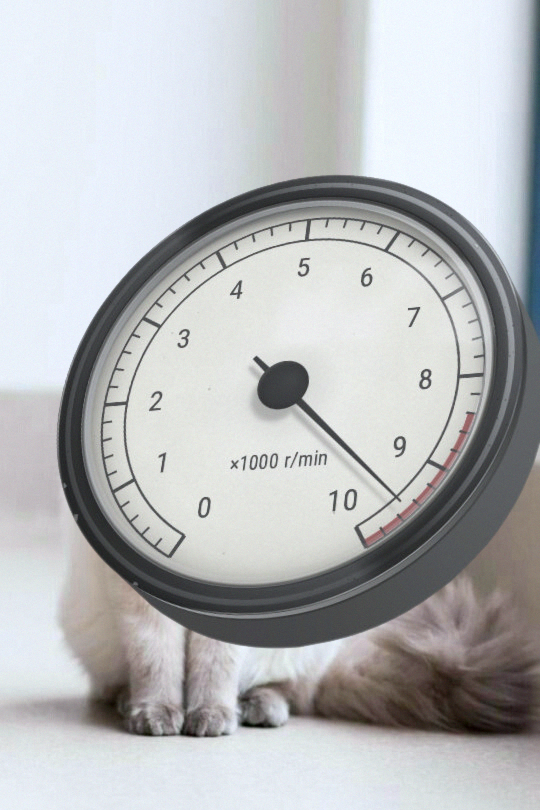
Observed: 9500 rpm
